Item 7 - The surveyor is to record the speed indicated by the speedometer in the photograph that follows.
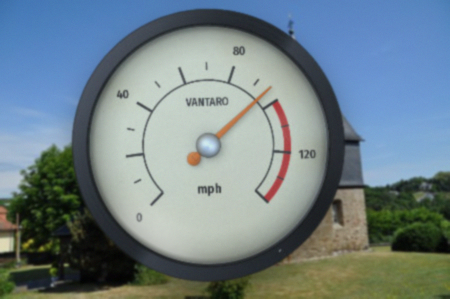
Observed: 95 mph
